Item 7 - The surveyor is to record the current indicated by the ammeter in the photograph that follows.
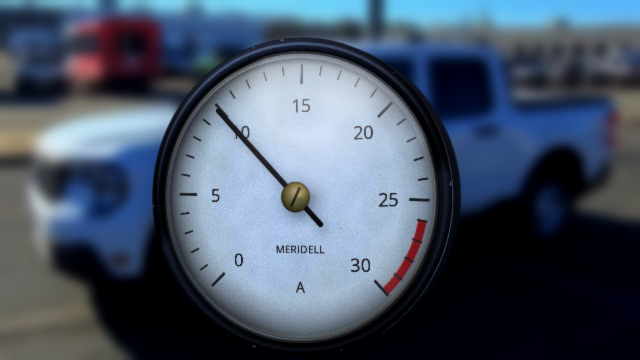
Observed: 10 A
